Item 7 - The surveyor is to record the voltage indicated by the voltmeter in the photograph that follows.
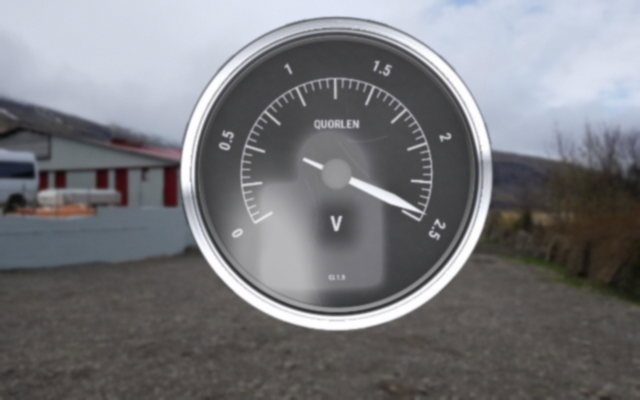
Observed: 2.45 V
